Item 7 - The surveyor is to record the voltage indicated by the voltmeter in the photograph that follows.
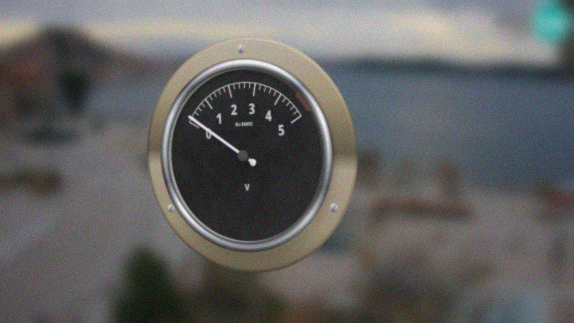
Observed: 0.2 V
